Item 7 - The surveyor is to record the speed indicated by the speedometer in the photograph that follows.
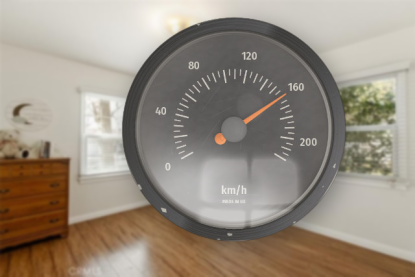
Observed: 160 km/h
